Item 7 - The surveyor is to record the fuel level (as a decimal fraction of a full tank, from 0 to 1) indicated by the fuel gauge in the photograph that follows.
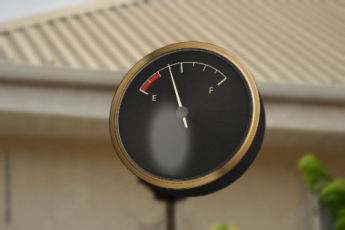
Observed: 0.375
